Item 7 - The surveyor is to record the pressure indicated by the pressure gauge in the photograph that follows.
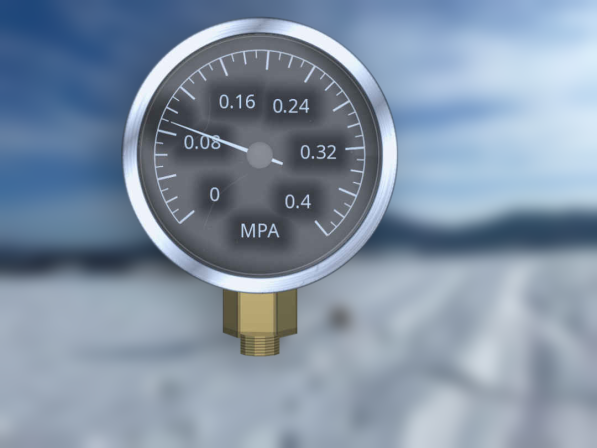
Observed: 0.09 MPa
